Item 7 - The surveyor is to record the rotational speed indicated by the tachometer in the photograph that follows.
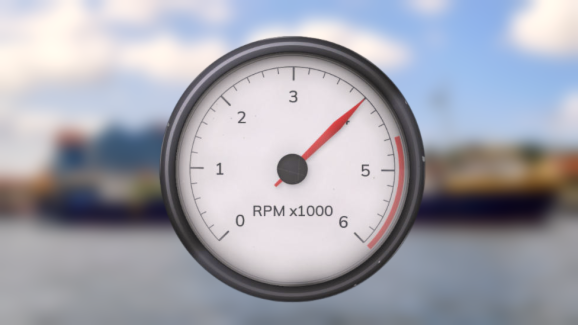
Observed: 4000 rpm
